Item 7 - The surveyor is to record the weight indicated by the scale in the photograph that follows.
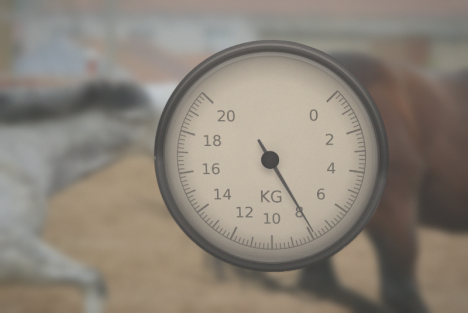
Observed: 7.8 kg
